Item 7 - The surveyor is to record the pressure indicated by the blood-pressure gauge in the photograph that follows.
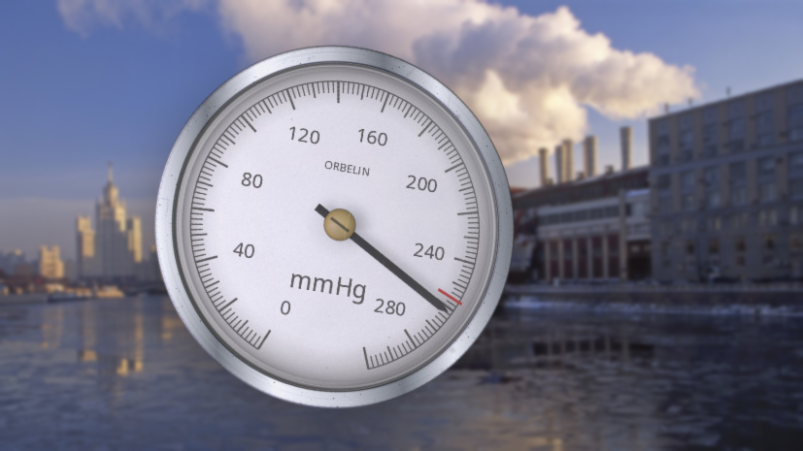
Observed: 262 mmHg
